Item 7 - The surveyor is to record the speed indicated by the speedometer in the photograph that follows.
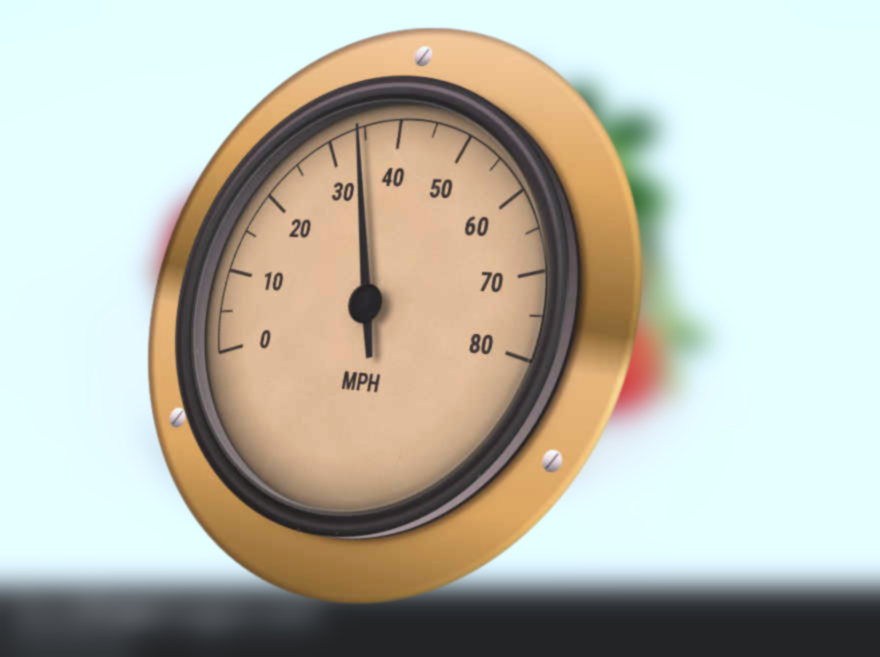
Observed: 35 mph
